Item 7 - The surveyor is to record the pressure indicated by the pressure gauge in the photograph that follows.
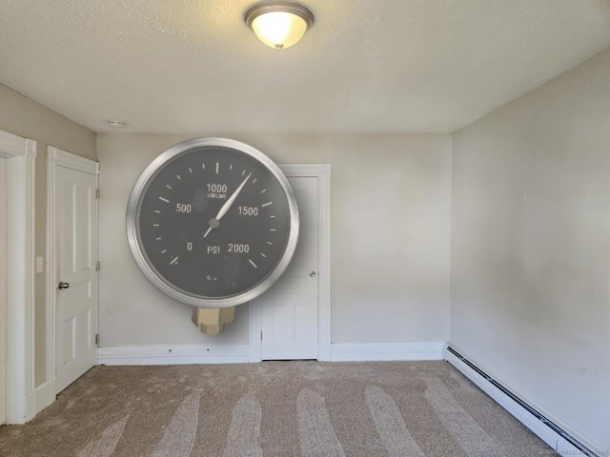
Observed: 1250 psi
